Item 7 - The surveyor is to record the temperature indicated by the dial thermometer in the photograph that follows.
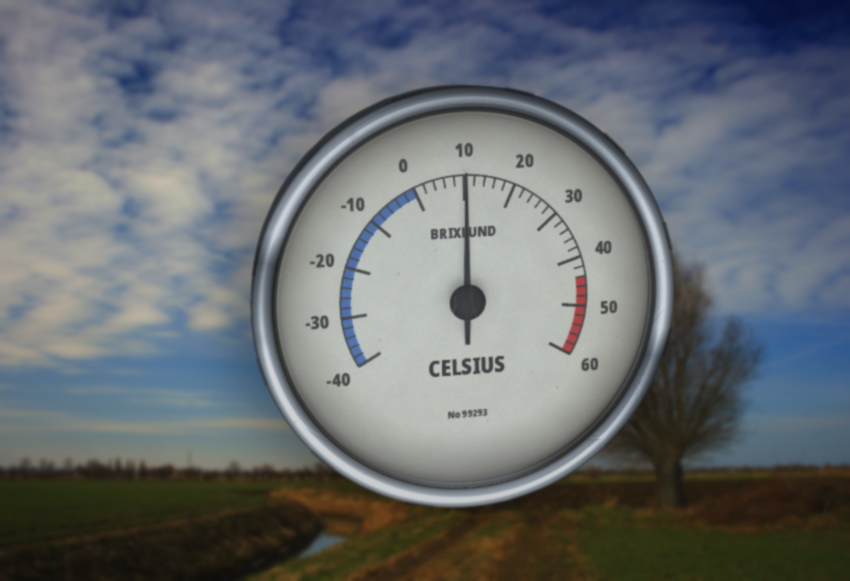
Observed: 10 °C
